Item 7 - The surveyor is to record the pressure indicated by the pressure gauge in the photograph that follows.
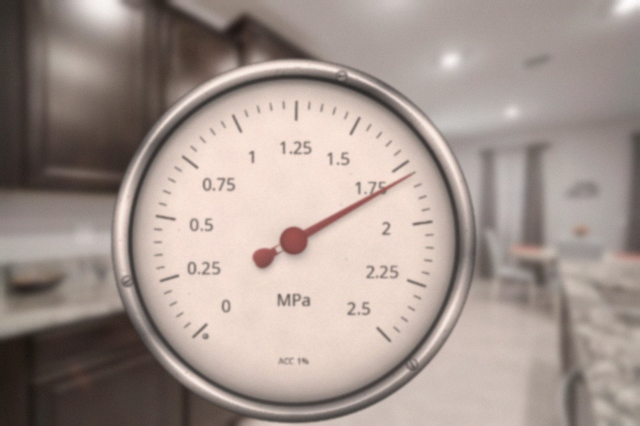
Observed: 1.8 MPa
